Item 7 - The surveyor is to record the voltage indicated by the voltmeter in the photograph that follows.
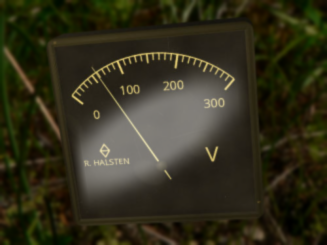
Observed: 60 V
